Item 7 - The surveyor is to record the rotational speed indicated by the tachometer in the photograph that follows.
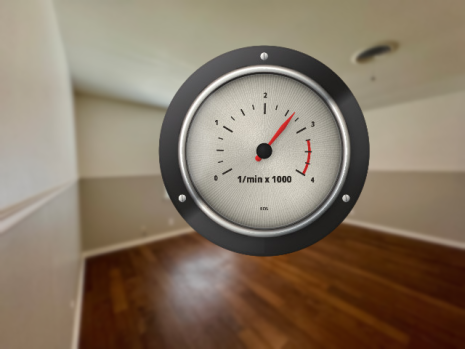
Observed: 2625 rpm
